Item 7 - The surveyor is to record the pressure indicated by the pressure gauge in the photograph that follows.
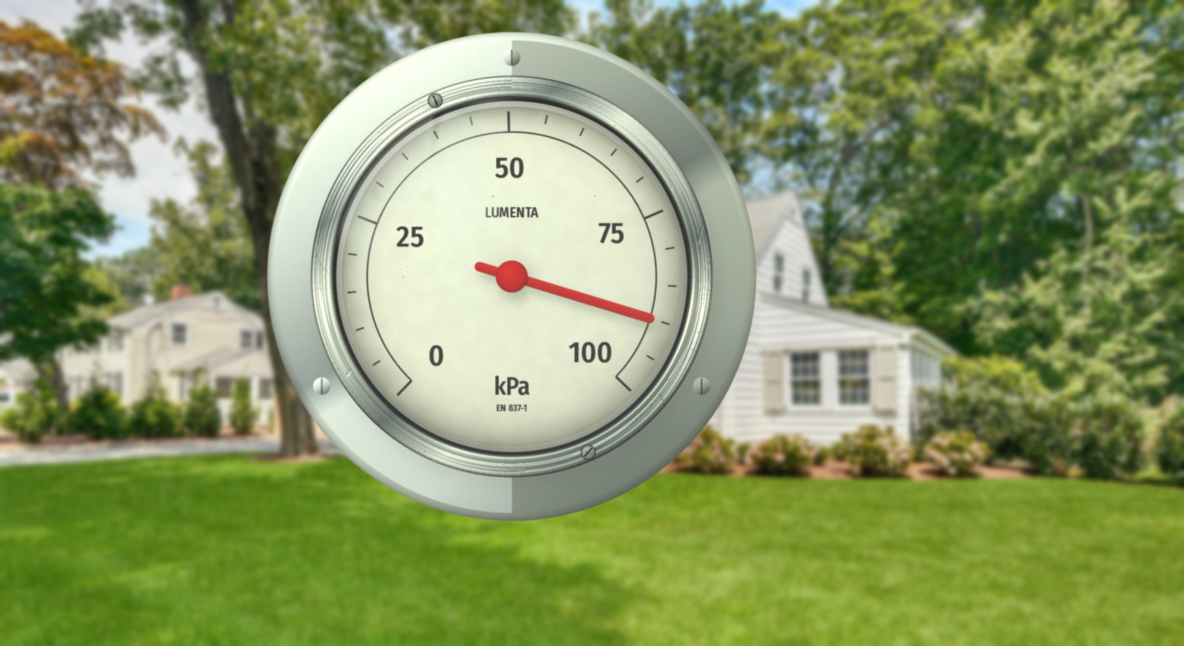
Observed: 90 kPa
